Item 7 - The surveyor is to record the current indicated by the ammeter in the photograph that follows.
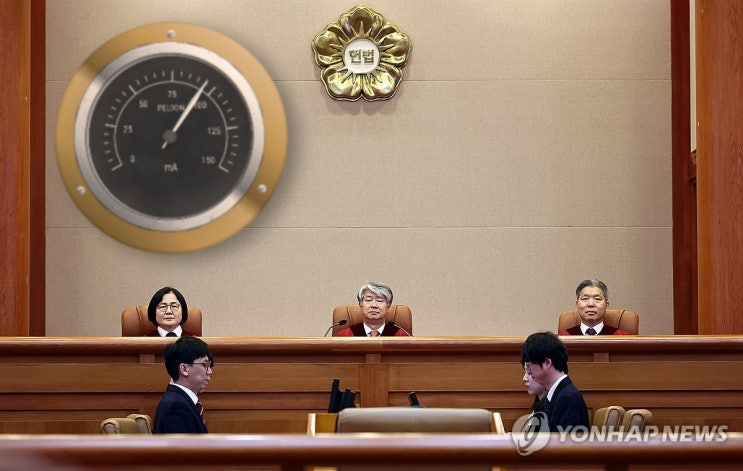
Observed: 95 mA
